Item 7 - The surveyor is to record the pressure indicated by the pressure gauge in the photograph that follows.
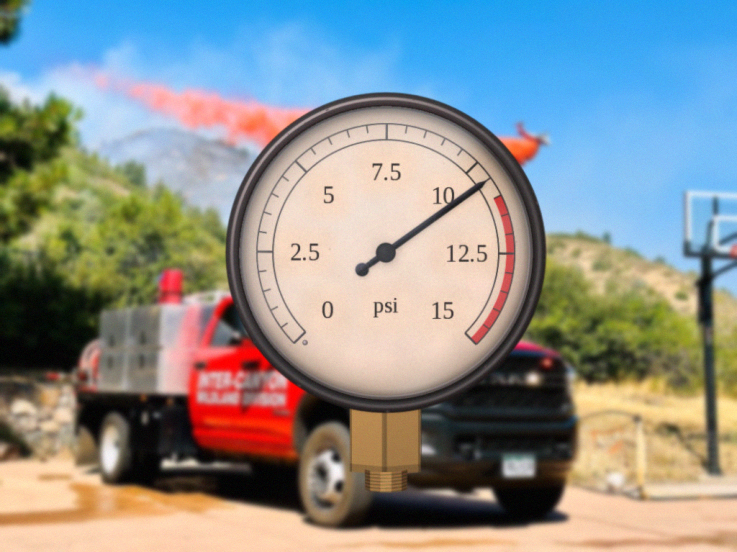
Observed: 10.5 psi
